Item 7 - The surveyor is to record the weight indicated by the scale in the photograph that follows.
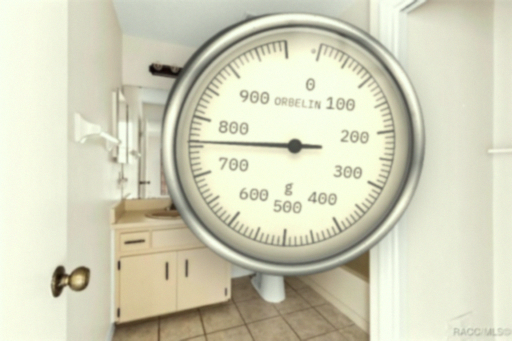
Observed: 760 g
